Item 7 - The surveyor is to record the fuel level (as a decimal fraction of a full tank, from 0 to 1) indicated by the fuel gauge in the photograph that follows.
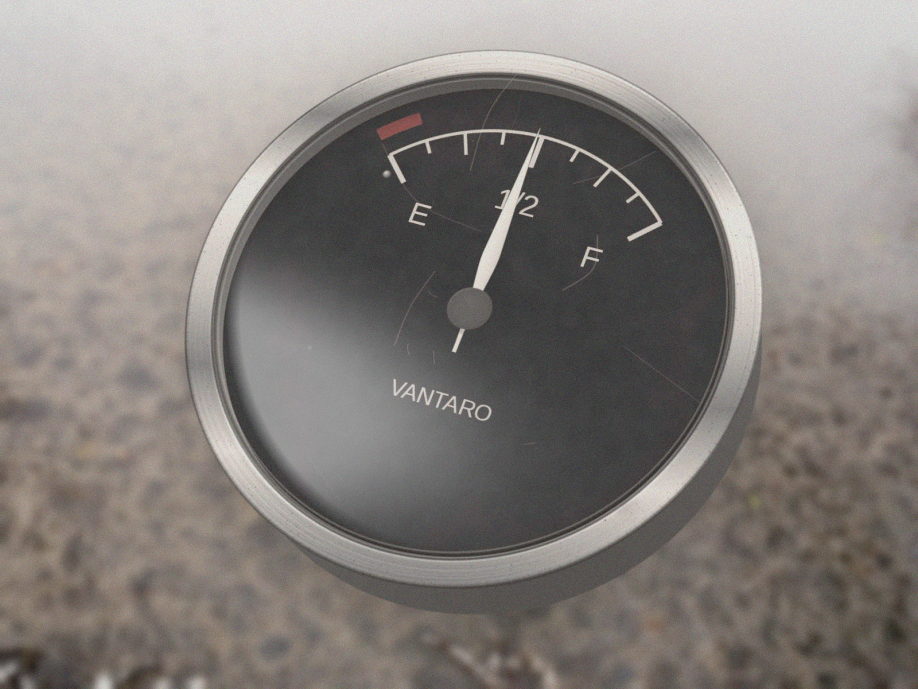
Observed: 0.5
